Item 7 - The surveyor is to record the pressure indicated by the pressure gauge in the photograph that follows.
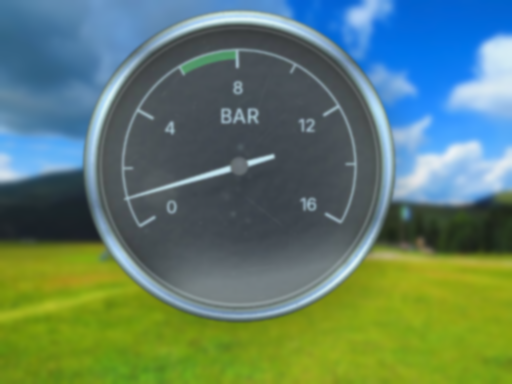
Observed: 1 bar
